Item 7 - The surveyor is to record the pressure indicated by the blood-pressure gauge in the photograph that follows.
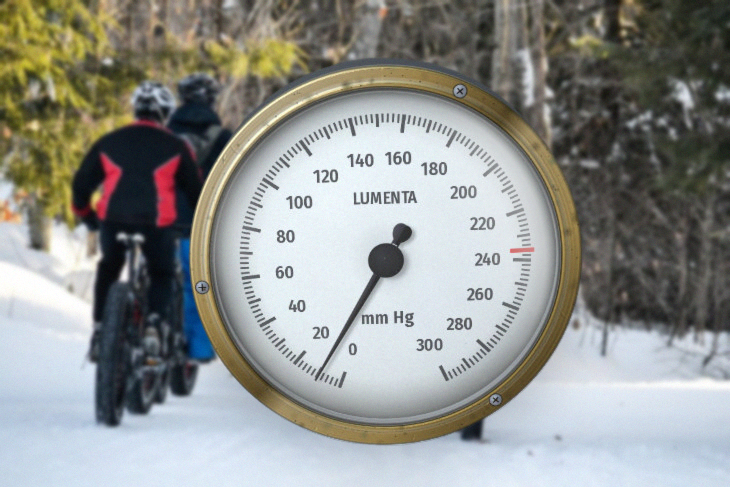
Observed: 10 mmHg
